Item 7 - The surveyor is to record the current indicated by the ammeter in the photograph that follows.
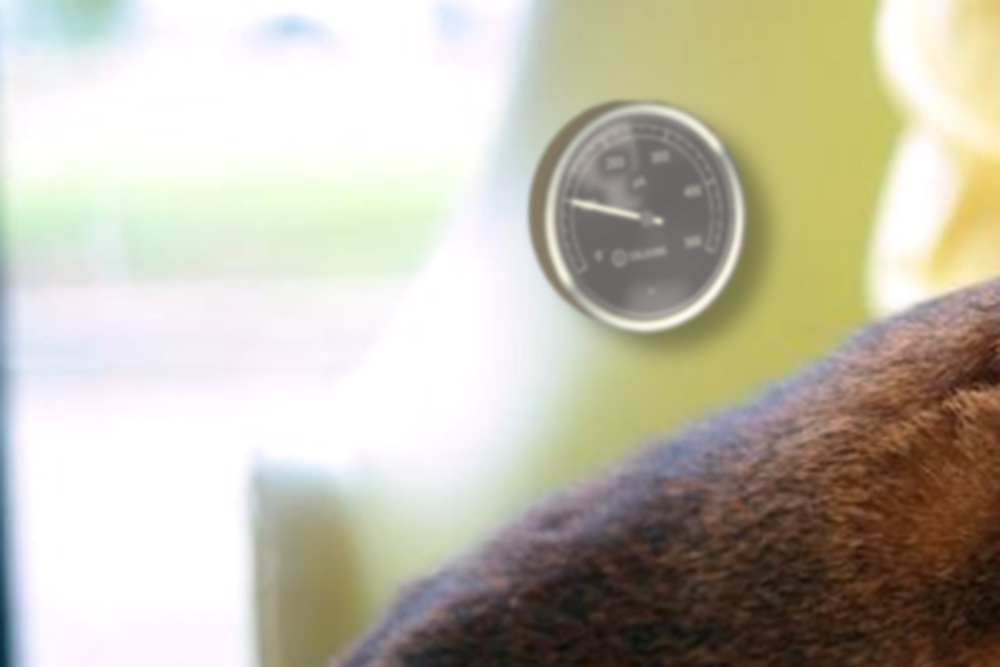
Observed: 100 µA
